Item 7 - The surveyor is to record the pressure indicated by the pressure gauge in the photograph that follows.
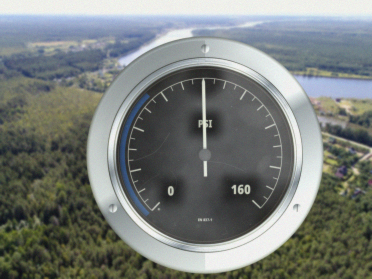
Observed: 80 psi
